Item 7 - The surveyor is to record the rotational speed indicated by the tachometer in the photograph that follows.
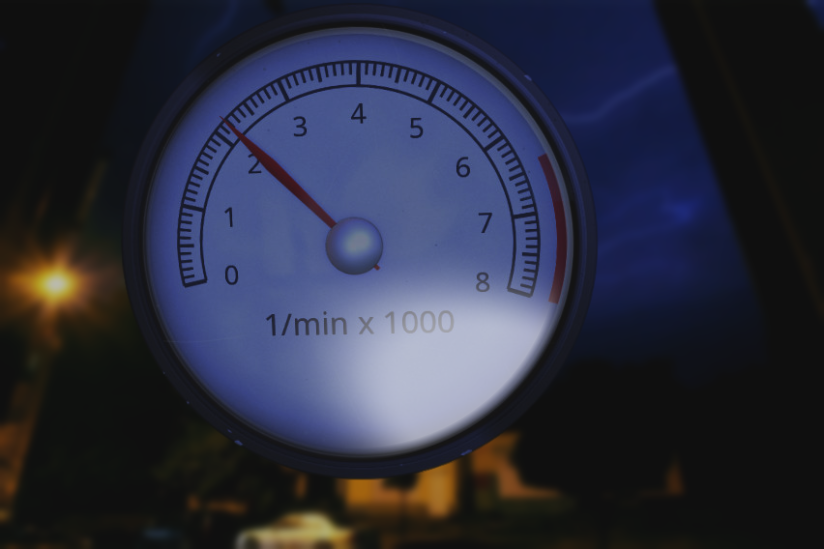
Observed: 2200 rpm
